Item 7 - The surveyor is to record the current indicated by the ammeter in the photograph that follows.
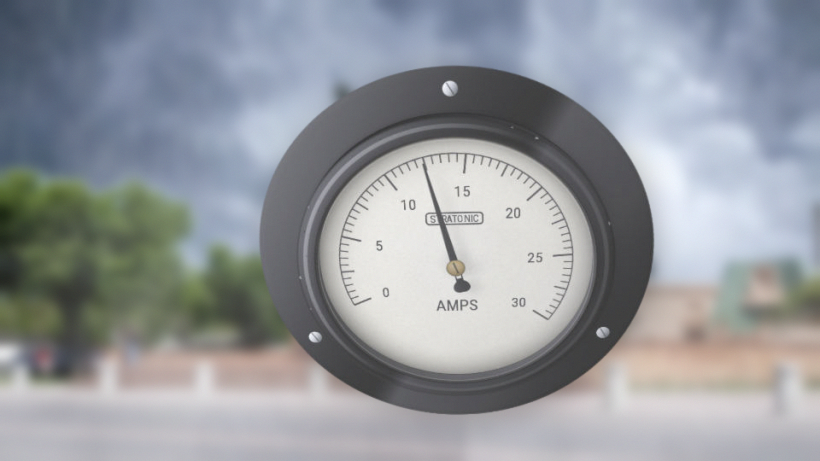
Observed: 12.5 A
